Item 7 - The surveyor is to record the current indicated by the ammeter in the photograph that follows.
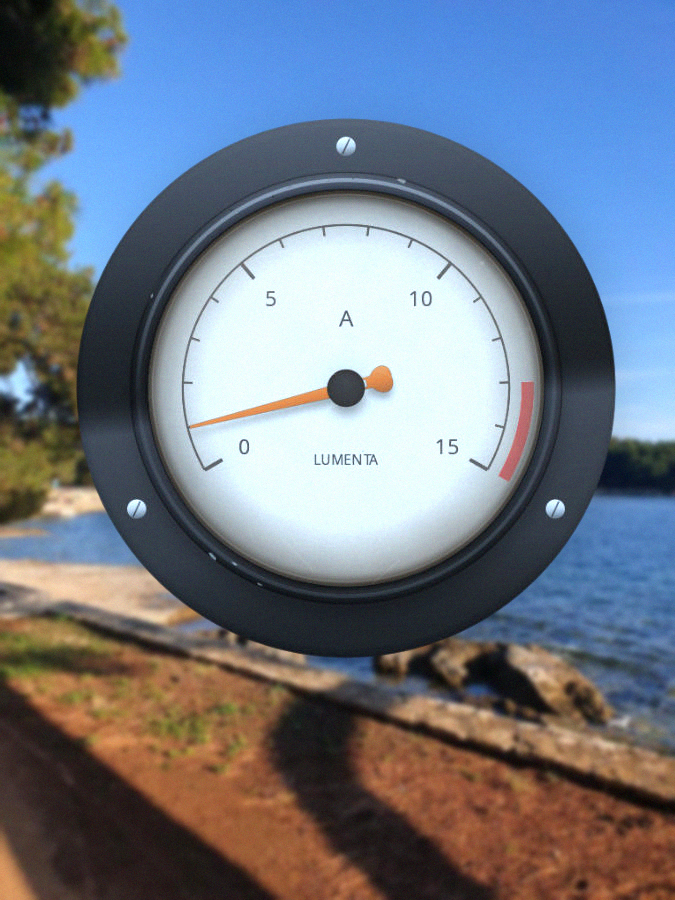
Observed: 1 A
